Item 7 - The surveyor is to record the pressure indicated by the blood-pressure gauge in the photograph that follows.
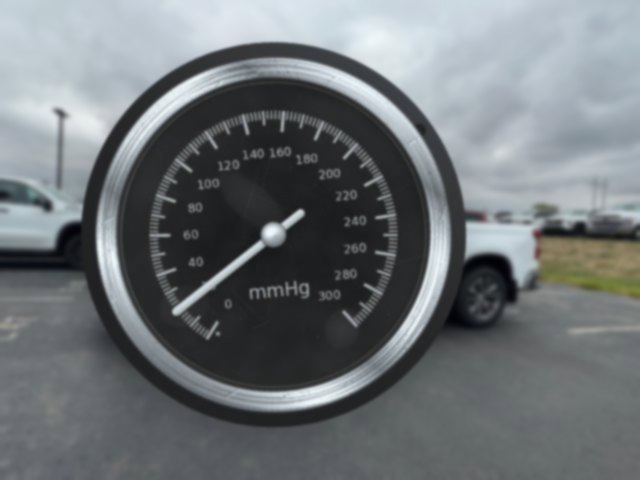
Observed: 20 mmHg
